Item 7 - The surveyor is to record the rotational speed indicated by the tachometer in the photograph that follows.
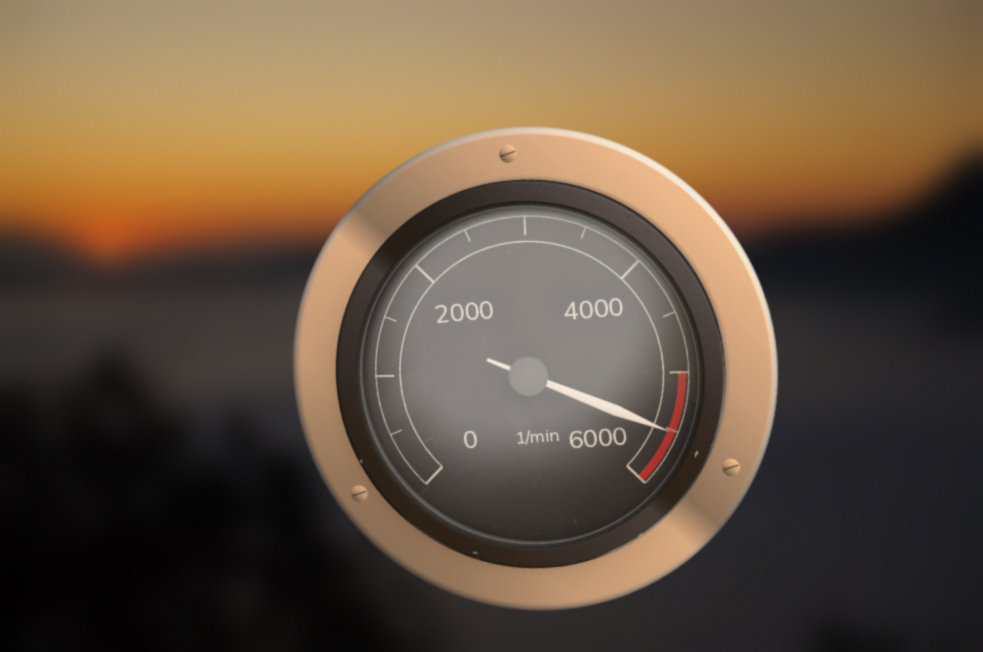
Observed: 5500 rpm
